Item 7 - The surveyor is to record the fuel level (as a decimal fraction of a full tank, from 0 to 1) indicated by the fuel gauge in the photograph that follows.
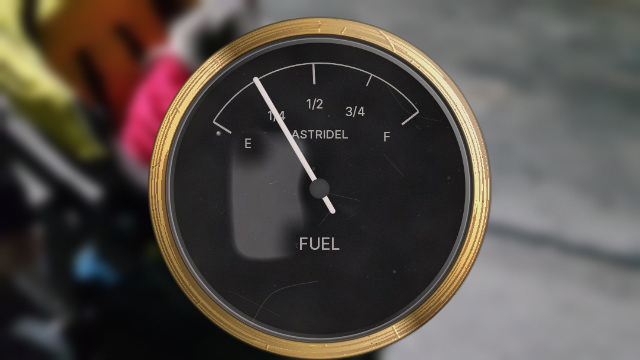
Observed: 0.25
